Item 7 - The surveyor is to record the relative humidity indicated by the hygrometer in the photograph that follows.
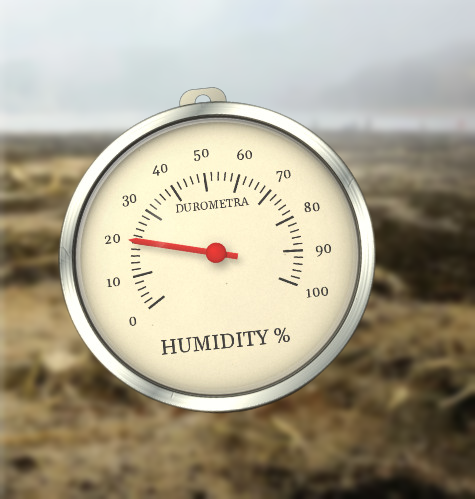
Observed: 20 %
